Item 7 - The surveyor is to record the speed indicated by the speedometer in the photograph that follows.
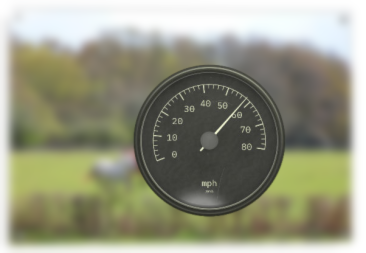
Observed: 58 mph
